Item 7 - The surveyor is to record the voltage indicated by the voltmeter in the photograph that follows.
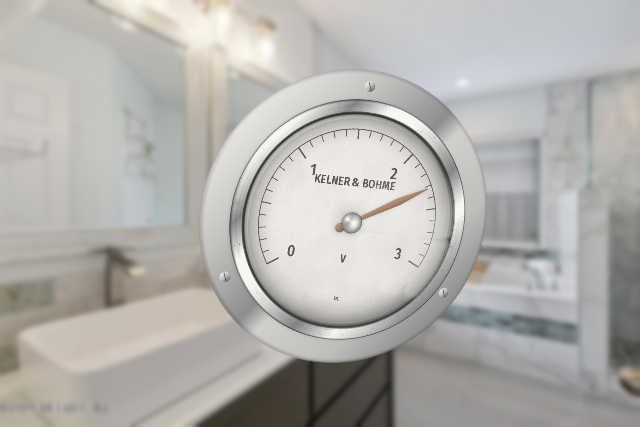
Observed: 2.3 V
